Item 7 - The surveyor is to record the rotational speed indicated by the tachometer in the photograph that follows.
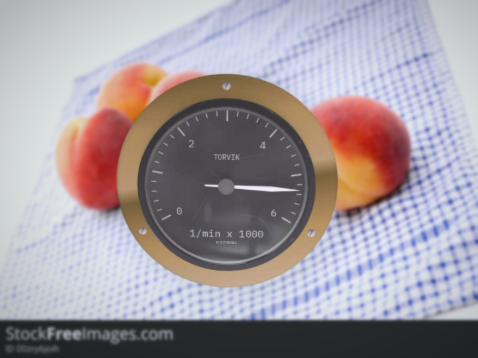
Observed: 5300 rpm
